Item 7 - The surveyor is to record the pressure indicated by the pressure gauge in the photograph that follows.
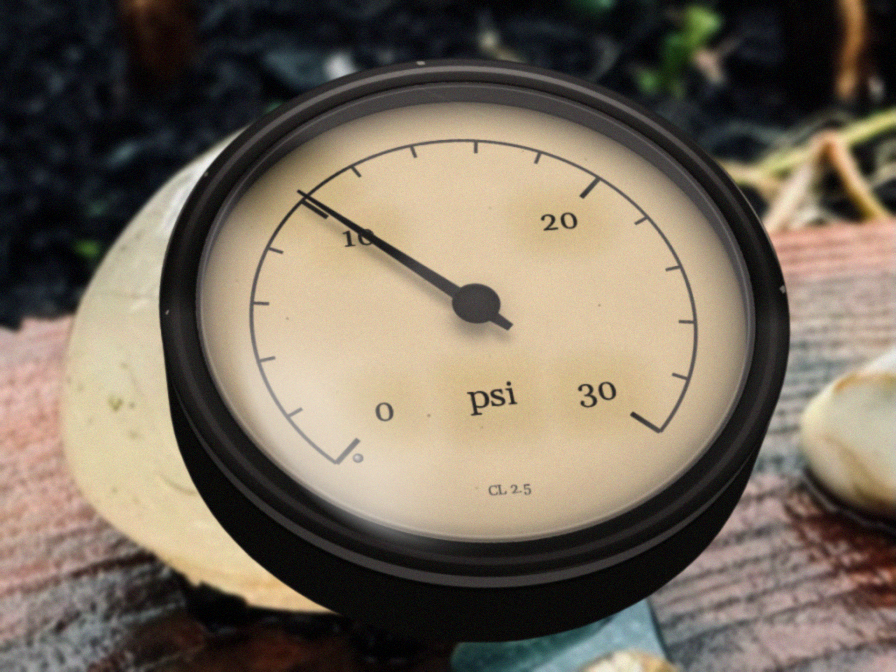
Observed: 10 psi
